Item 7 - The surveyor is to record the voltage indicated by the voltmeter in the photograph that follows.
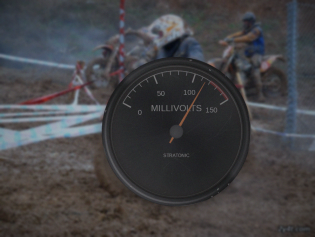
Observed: 115 mV
